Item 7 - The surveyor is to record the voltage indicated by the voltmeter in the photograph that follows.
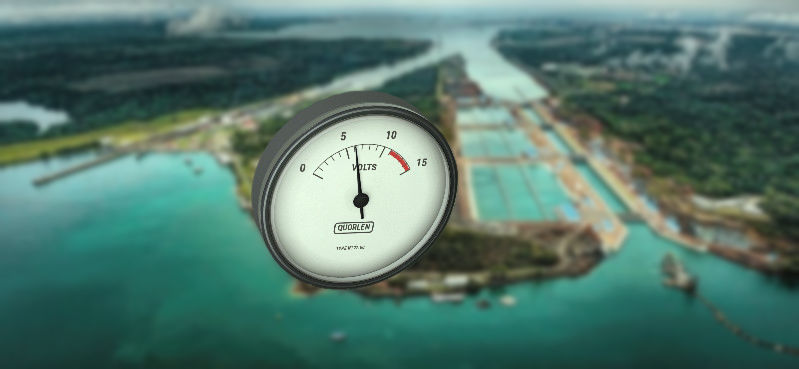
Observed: 6 V
